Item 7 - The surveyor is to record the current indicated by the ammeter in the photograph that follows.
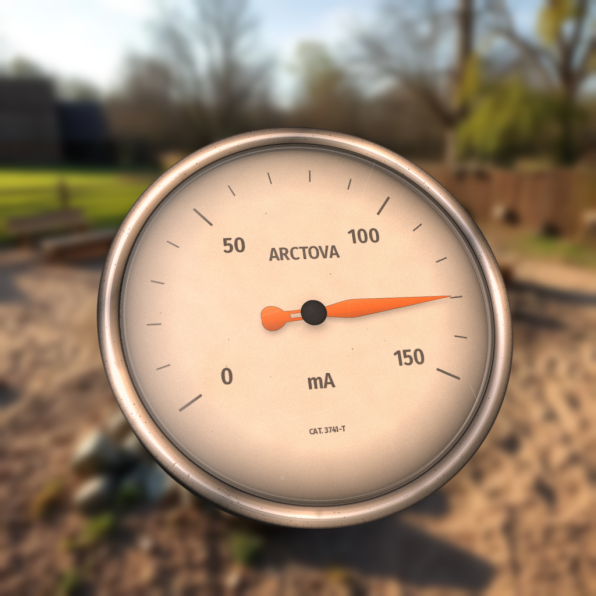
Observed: 130 mA
